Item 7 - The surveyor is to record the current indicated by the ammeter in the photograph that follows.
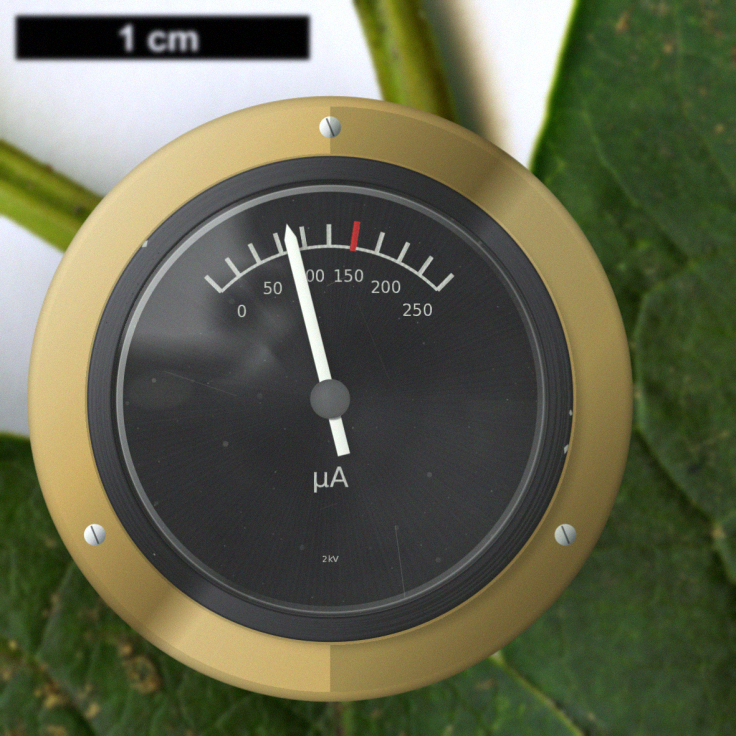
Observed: 87.5 µA
